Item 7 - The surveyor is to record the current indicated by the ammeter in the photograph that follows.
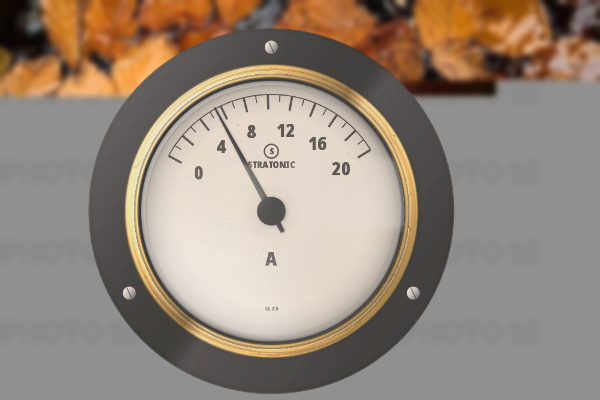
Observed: 5.5 A
